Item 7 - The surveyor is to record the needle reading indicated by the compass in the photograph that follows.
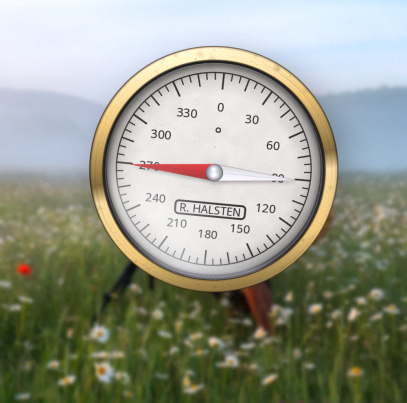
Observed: 270 °
